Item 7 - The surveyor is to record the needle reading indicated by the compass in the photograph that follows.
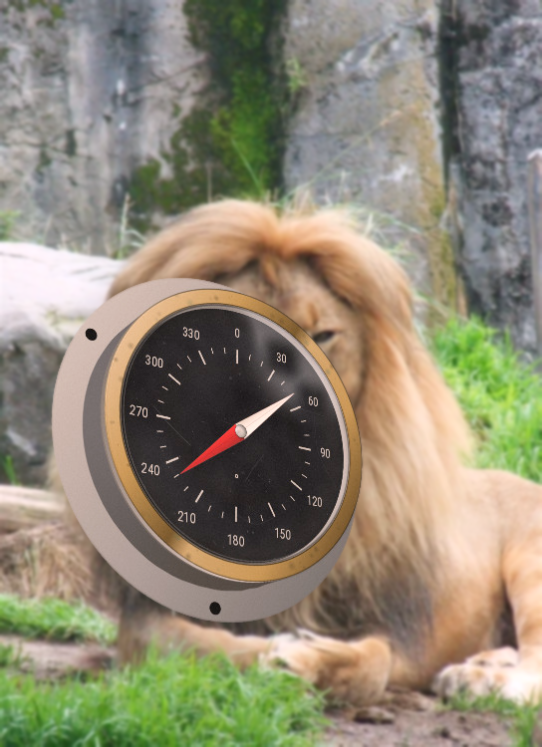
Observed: 230 °
